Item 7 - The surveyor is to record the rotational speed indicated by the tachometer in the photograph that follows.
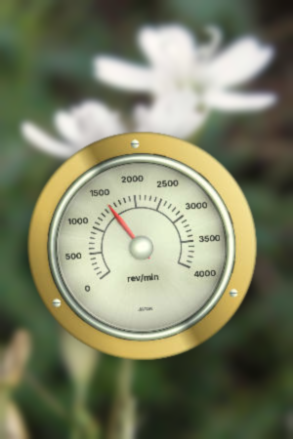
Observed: 1500 rpm
